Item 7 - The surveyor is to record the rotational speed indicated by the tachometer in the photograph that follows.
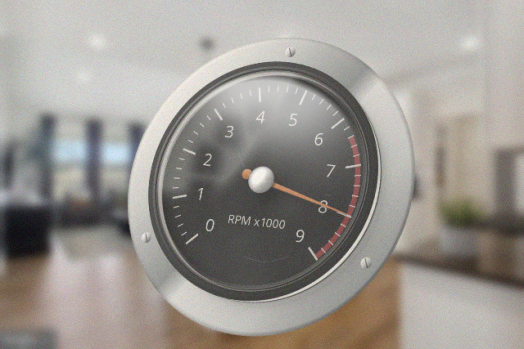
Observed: 8000 rpm
